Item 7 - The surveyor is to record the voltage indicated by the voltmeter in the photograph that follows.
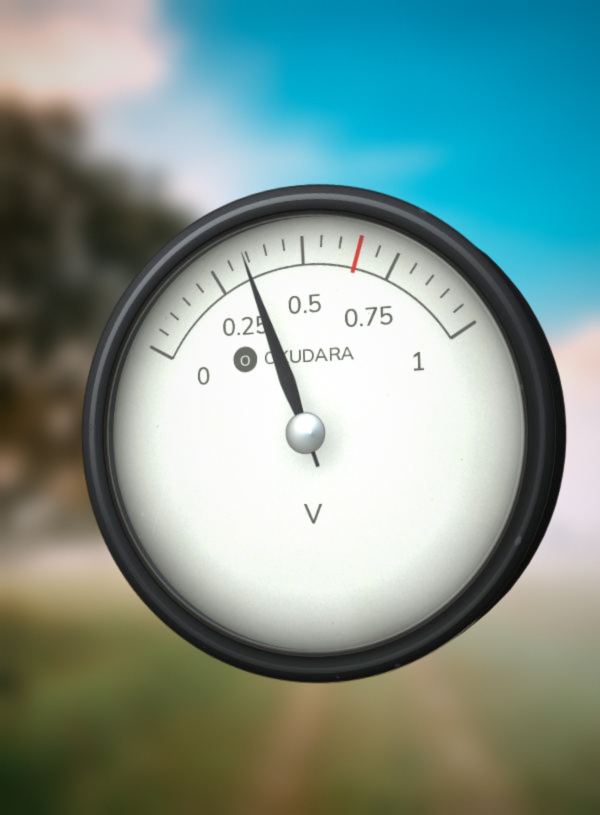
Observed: 0.35 V
